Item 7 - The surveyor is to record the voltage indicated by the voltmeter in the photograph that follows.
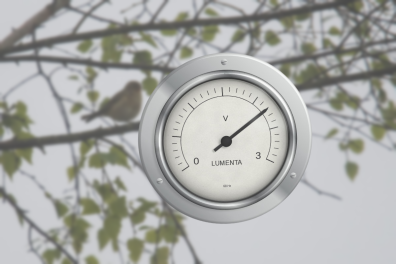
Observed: 2.2 V
